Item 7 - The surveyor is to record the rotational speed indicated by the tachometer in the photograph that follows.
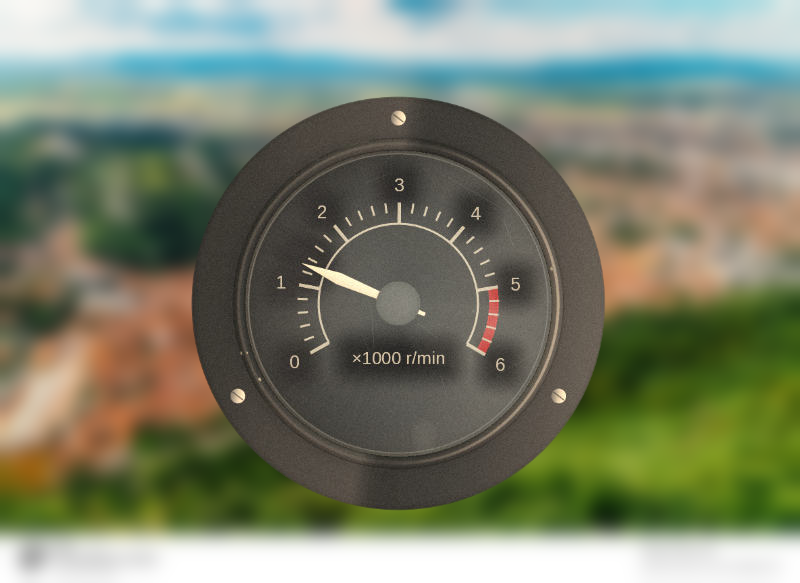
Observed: 1300 rpm
